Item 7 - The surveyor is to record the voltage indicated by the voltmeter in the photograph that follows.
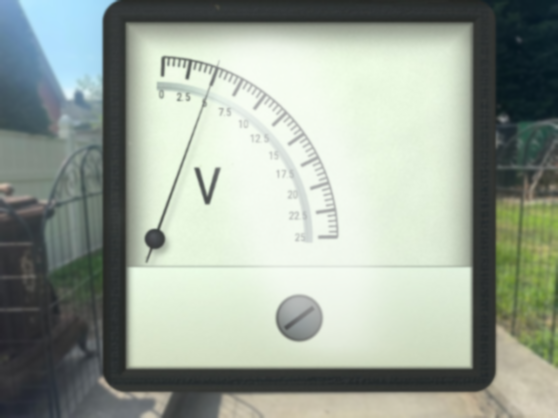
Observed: 5 V
